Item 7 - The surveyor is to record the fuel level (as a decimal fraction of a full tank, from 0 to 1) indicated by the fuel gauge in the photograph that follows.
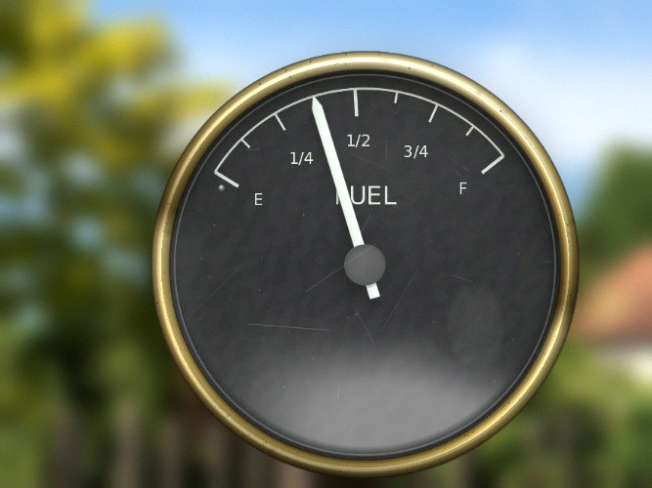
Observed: 0.375
